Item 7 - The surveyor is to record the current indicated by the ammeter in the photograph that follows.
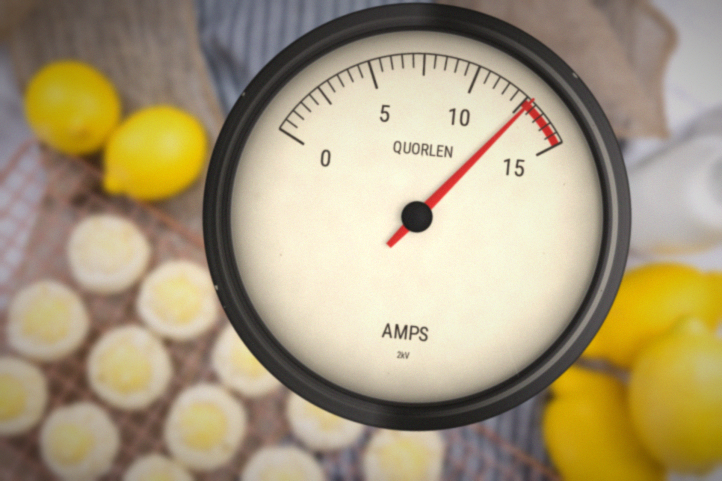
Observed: 12.75 A
